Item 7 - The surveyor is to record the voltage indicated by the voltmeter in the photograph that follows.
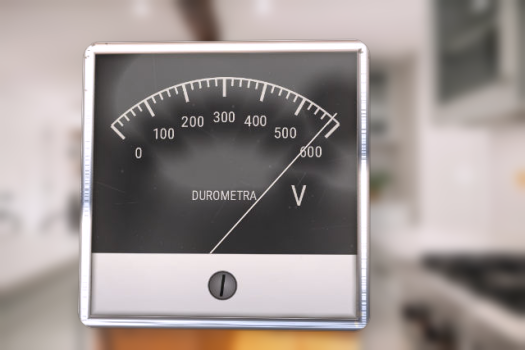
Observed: 580 V
